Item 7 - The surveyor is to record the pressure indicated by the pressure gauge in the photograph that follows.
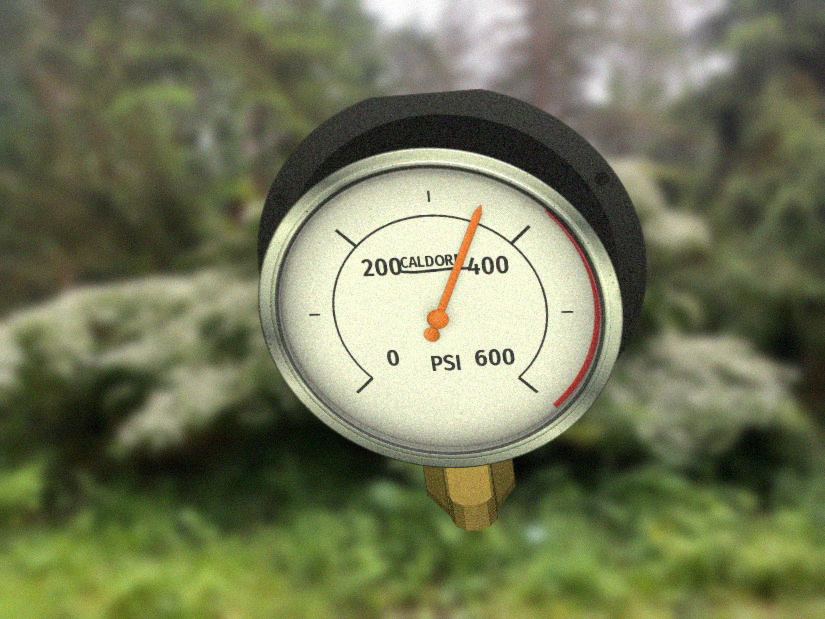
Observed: 350 psi
